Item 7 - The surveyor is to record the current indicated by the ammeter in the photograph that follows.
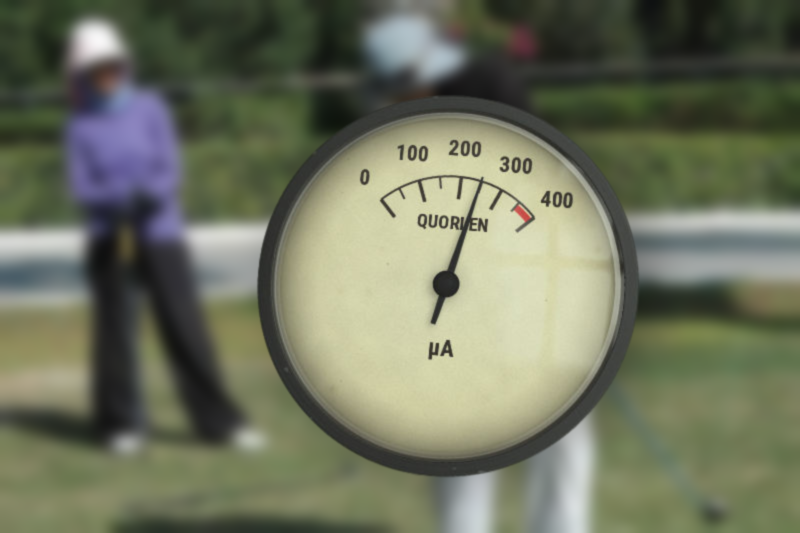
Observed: 250 µA
